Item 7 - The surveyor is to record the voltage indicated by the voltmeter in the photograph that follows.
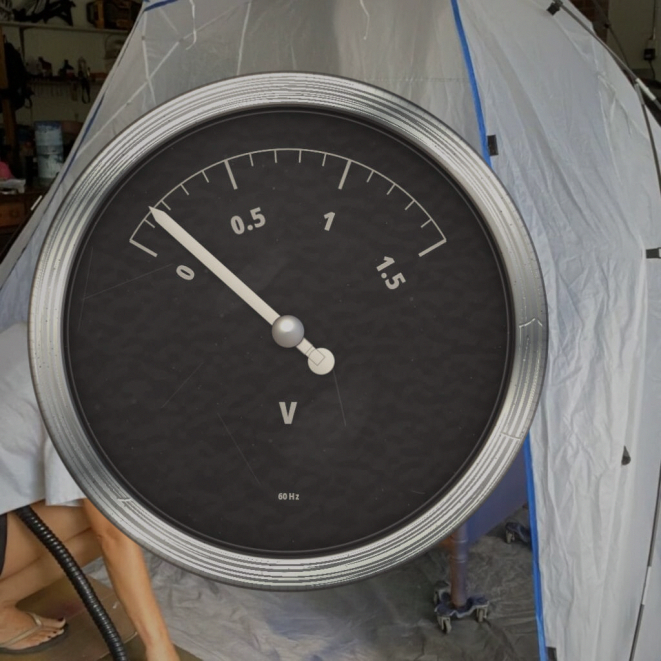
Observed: 0.15 V
